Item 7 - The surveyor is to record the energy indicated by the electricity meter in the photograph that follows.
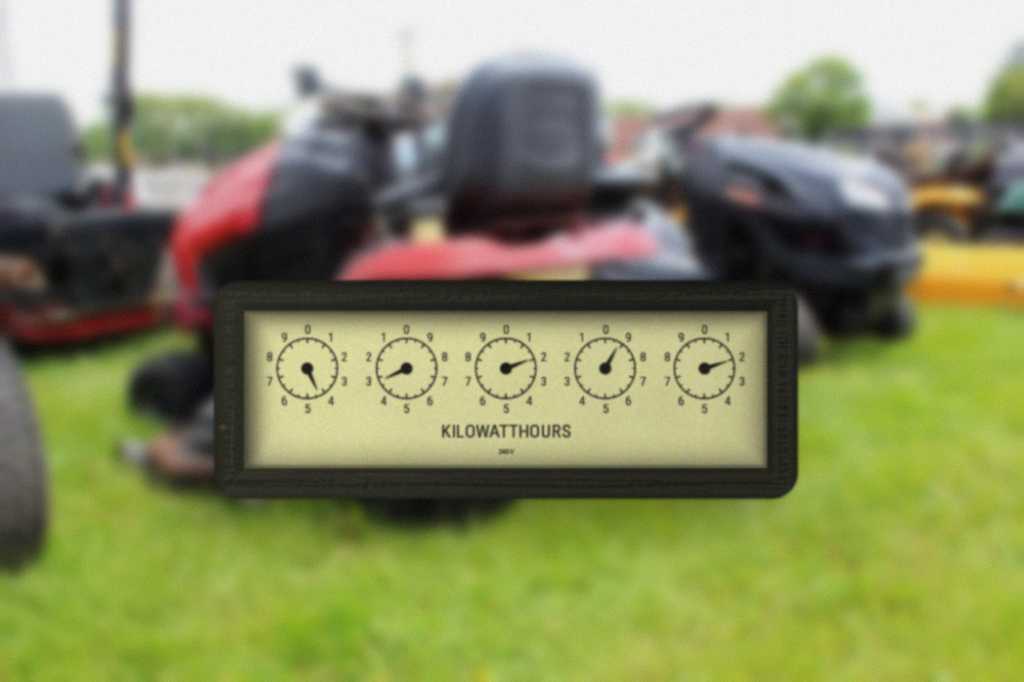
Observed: 43192 kWh
